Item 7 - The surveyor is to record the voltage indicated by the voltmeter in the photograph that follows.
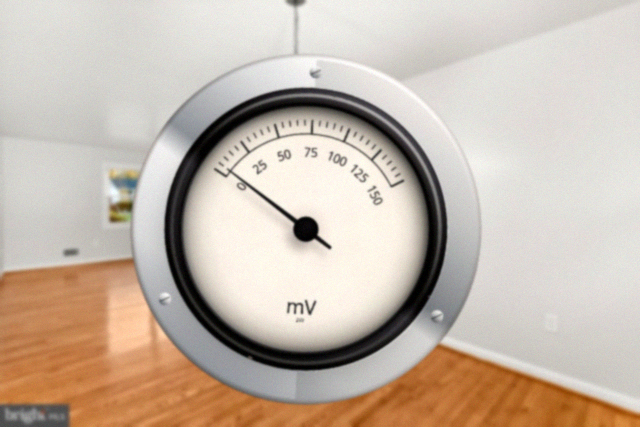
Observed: 5 mV
